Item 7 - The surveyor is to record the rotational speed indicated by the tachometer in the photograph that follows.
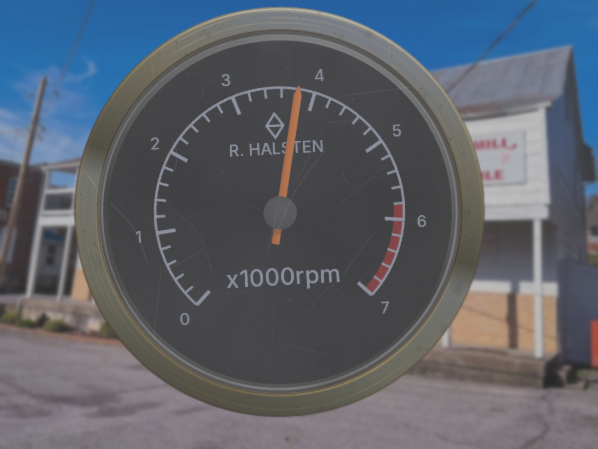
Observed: 3800 rpm
